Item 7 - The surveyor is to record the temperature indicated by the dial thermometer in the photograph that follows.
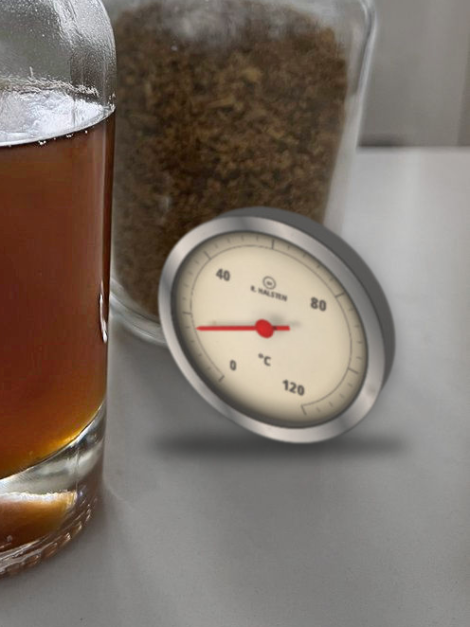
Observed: 16 °C
